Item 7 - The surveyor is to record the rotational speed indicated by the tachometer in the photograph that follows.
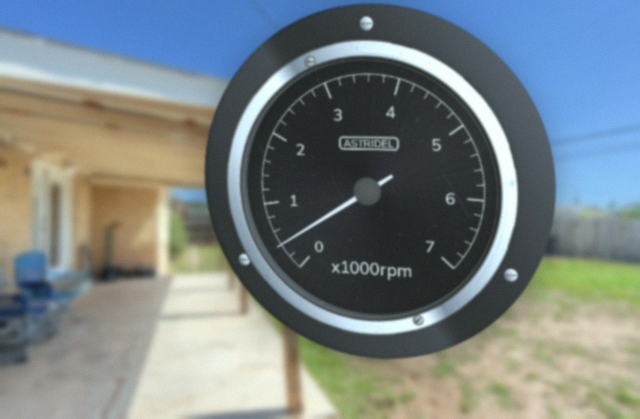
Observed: 400 rpm
